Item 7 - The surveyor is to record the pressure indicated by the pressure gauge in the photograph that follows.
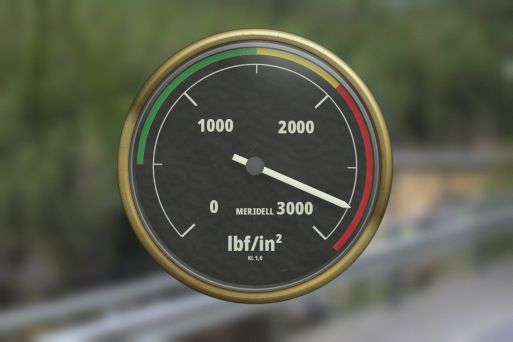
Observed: 2750 psi
